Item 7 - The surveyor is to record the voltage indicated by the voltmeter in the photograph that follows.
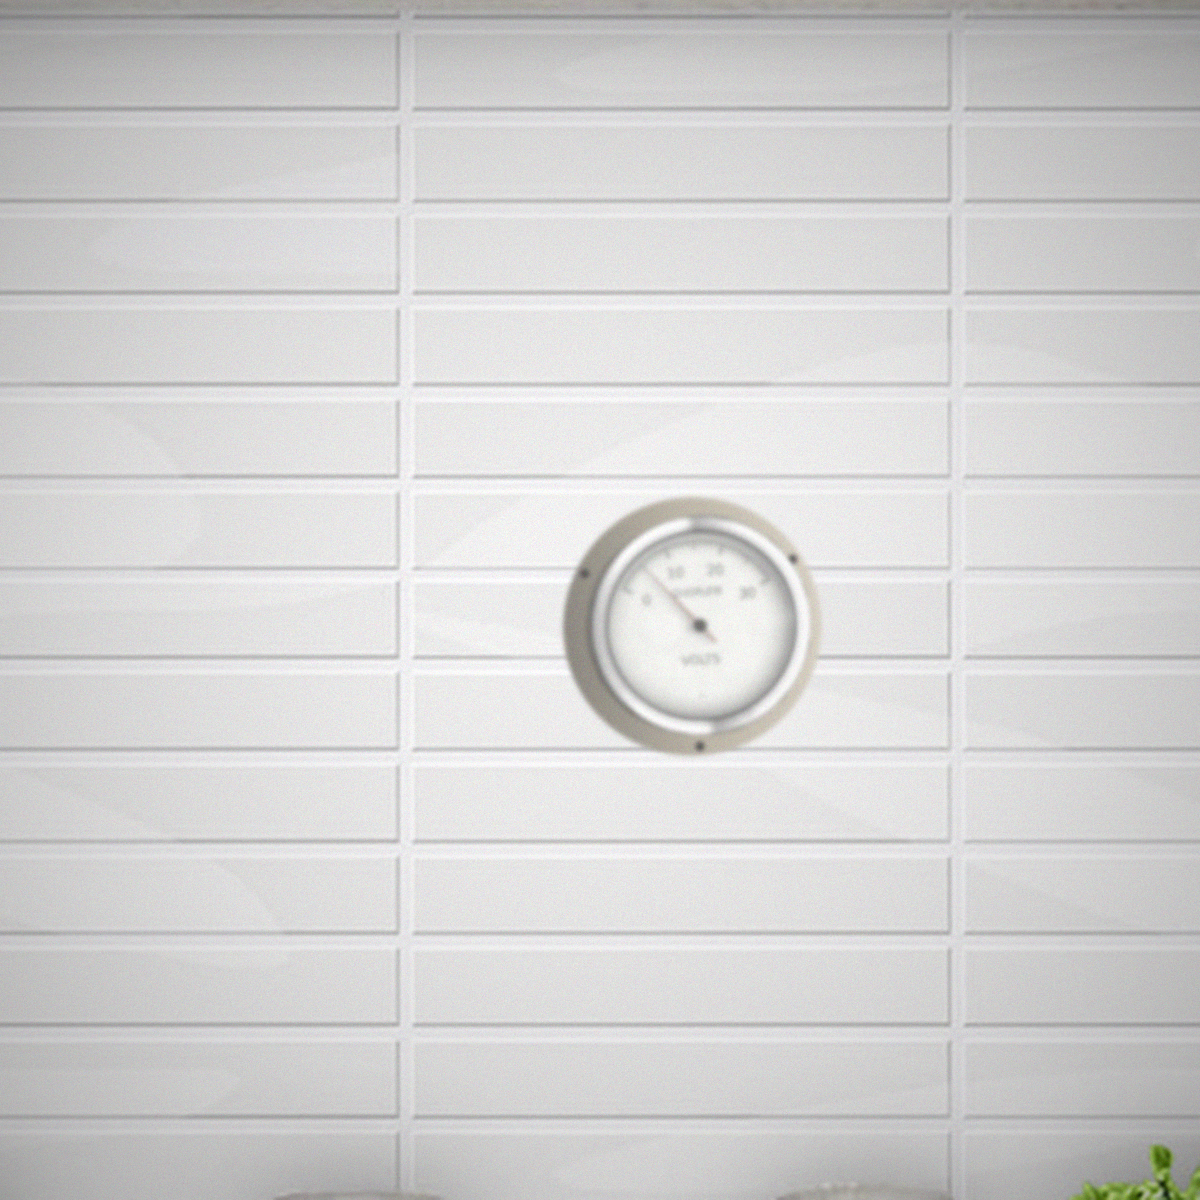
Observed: 5 V
